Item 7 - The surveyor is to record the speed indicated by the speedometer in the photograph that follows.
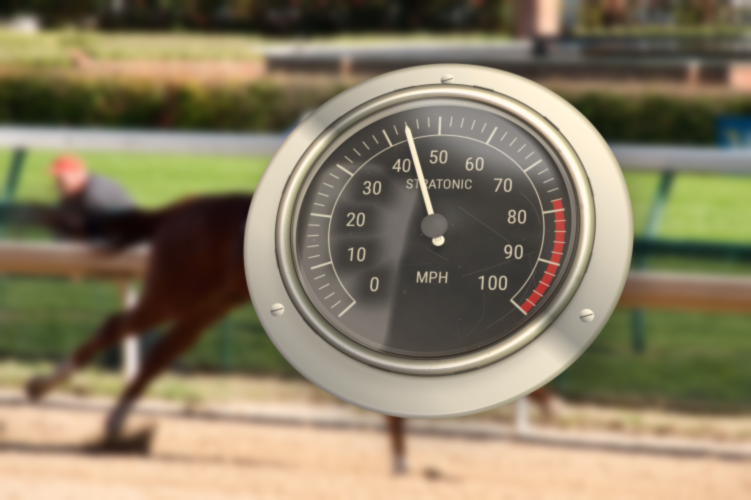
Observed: 44 mph
